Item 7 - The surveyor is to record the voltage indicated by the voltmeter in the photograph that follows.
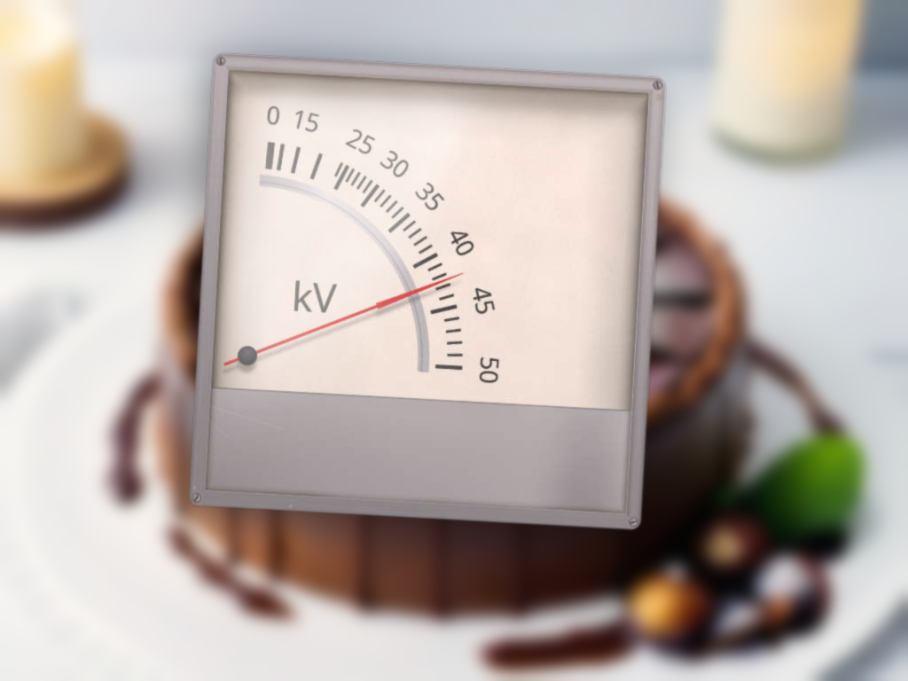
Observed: 42.5 kV
